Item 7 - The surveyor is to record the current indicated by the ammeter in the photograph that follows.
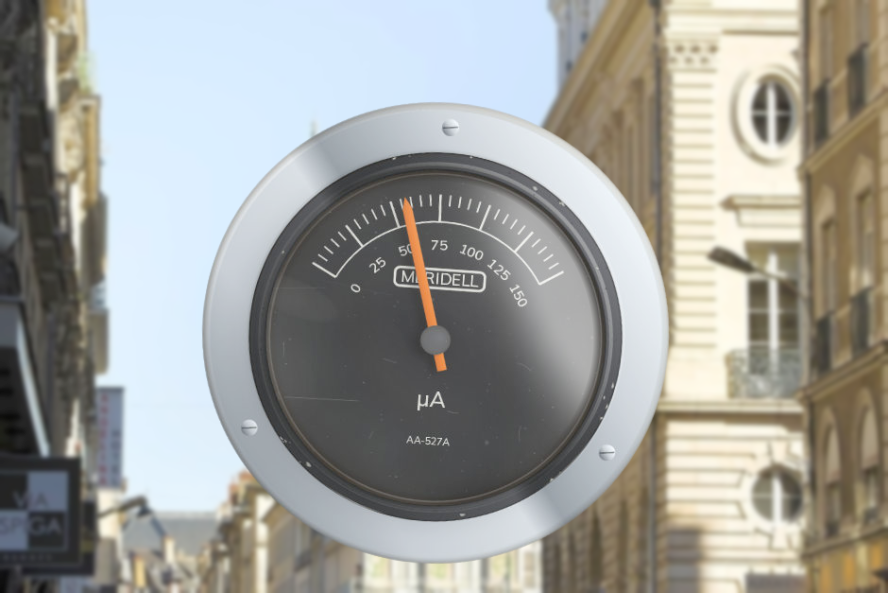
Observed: 57.5 µA
